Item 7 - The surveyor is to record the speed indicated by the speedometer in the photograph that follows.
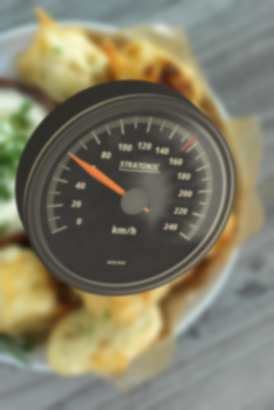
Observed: 60 km/h
